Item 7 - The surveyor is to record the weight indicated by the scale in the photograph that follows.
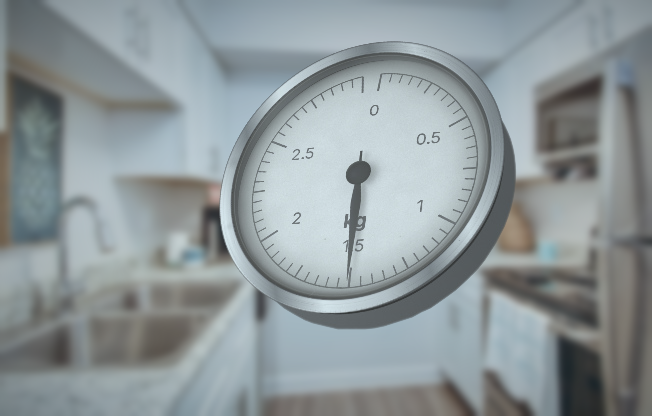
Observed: 1.5 kg
